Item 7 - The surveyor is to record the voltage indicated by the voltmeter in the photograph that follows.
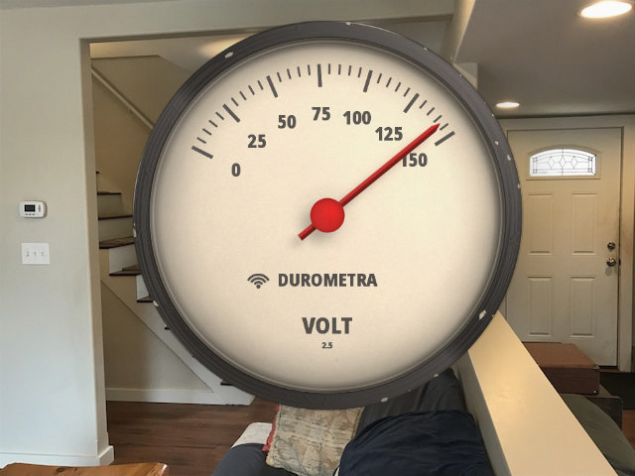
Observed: 142.5 V
